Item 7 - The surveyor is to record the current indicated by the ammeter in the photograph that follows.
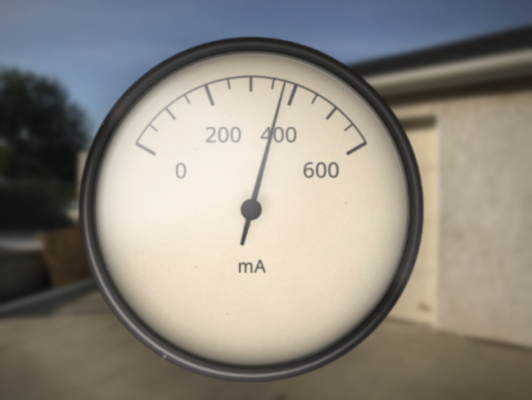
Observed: 375 mA
